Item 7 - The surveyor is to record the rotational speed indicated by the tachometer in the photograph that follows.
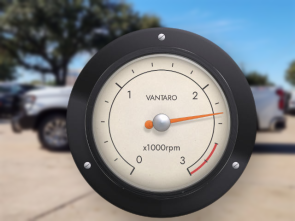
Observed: 2300 rpm
